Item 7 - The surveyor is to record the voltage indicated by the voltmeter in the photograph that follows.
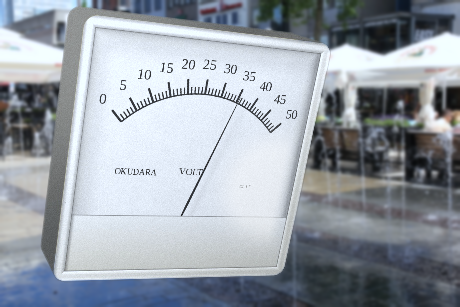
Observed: 35 V
